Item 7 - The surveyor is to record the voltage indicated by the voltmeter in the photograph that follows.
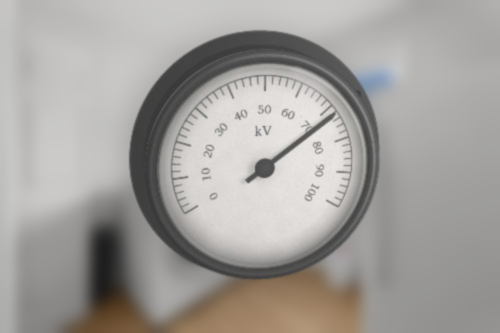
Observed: 72 kV
